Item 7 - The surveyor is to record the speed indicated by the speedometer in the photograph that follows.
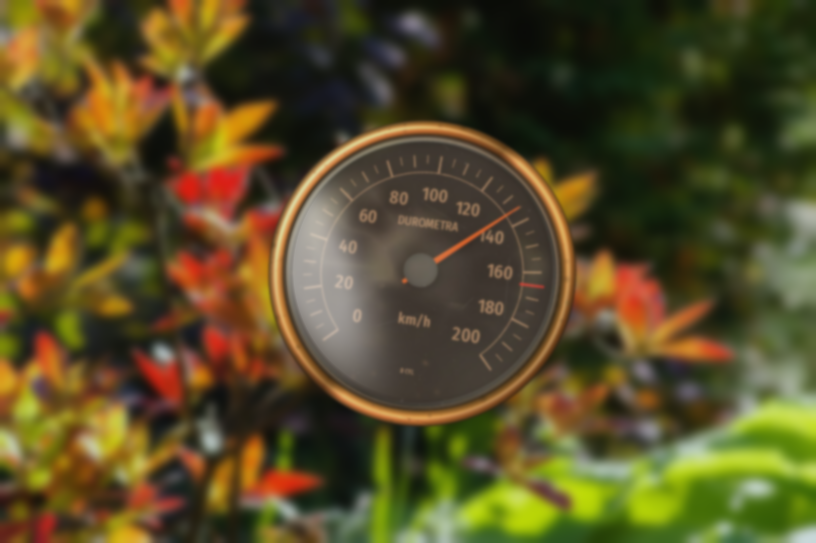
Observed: 135 km/h
